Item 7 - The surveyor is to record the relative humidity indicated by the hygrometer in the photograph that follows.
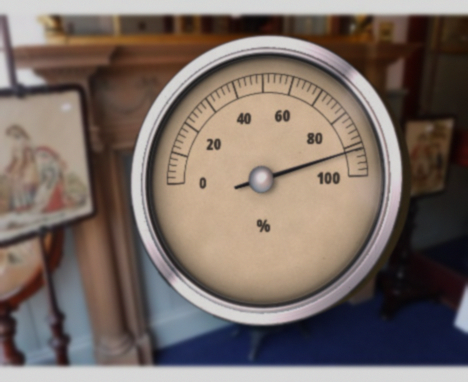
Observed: 92 %
